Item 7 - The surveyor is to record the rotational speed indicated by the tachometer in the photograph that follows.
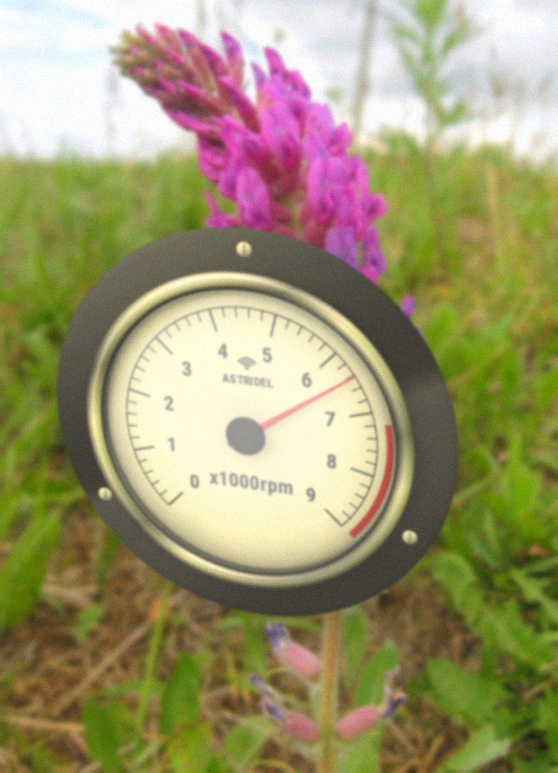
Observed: 6400 rpm
